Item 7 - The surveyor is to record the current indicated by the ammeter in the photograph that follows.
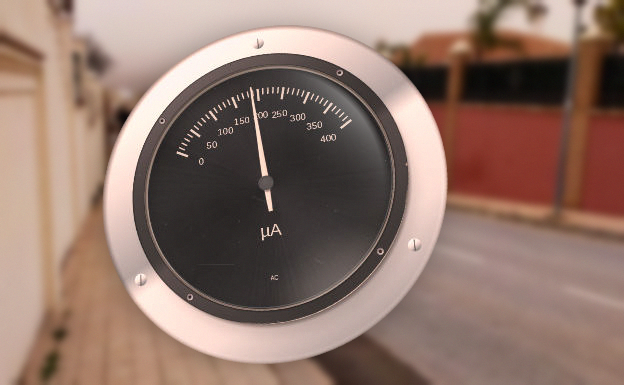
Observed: 190 µA
